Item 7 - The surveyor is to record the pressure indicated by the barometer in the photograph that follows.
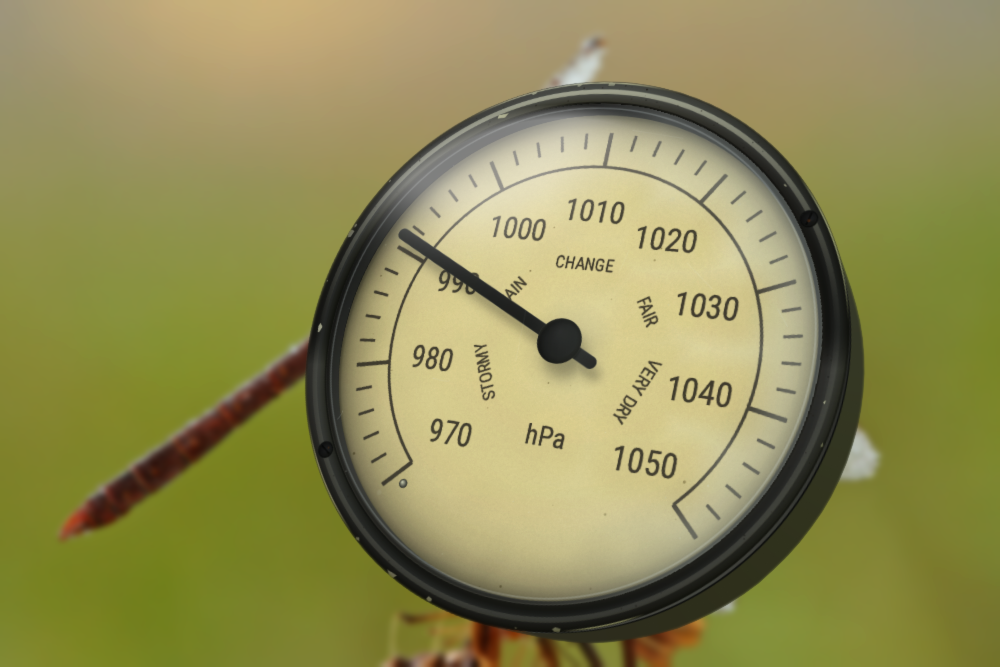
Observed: 991 hPa
